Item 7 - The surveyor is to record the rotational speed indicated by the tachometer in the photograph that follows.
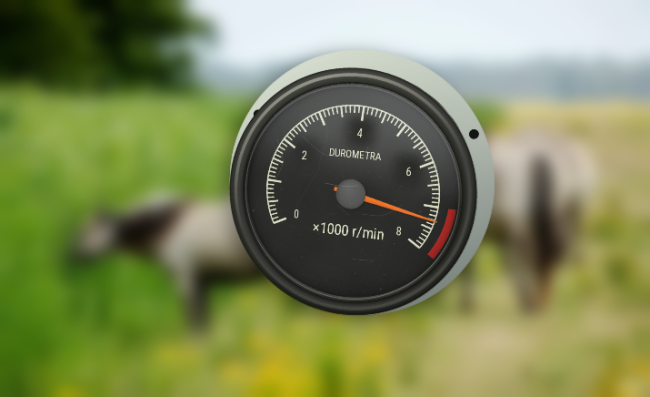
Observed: 7300 rpm
